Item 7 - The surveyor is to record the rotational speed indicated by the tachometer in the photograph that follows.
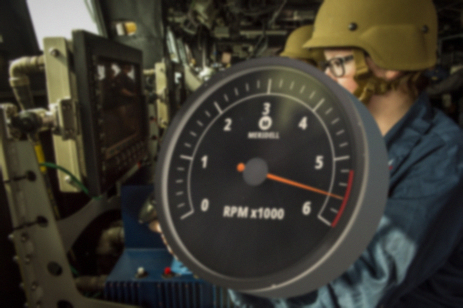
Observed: 5600 rpm
